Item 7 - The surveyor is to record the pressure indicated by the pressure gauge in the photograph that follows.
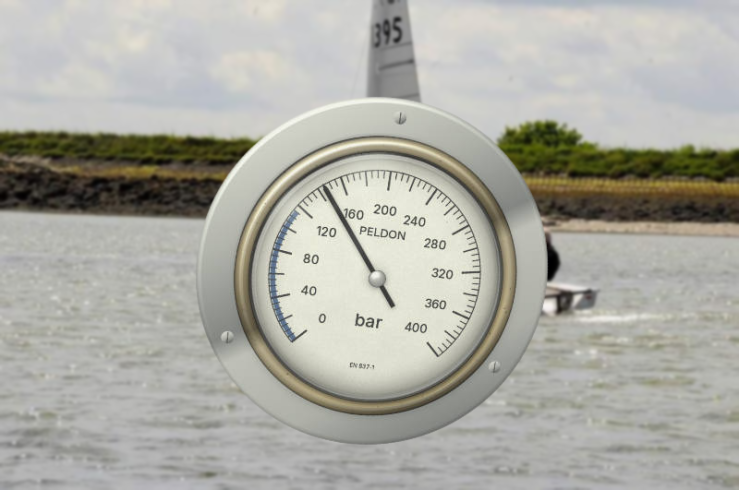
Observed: 145 bar
